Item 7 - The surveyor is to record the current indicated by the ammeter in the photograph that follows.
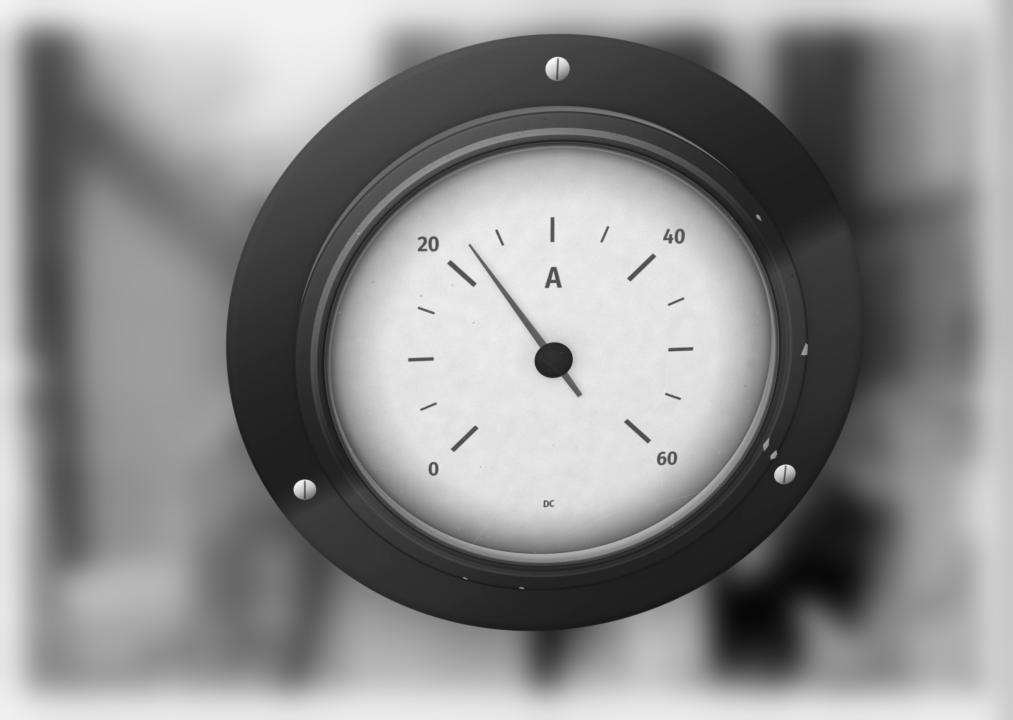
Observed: 22.5 A
